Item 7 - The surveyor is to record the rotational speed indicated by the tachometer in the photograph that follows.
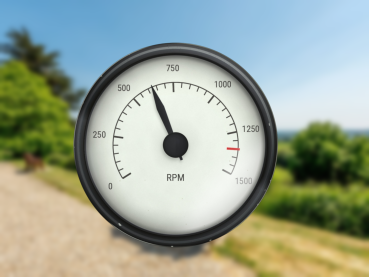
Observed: 625 rpm
